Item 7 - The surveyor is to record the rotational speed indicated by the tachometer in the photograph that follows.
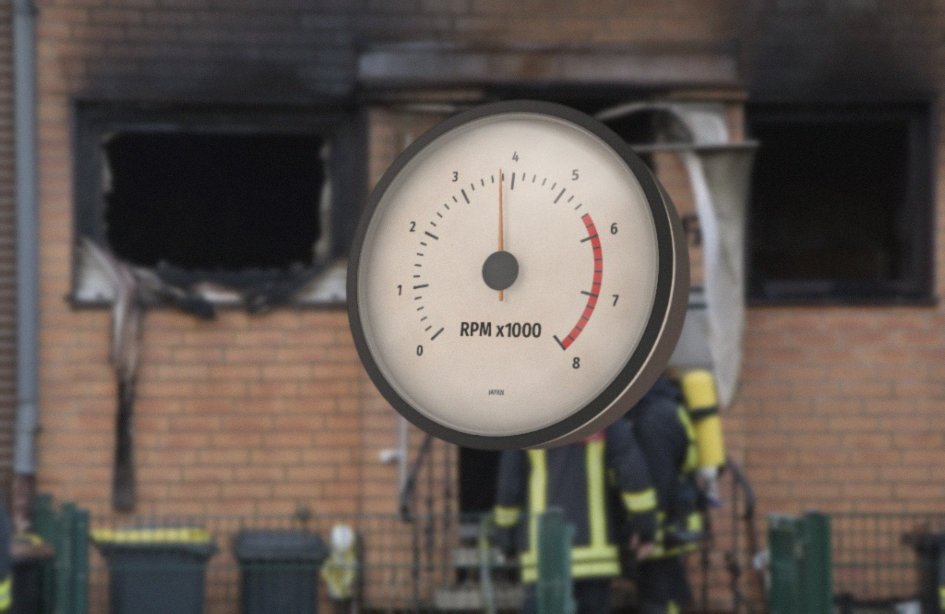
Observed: 3800 rpm
